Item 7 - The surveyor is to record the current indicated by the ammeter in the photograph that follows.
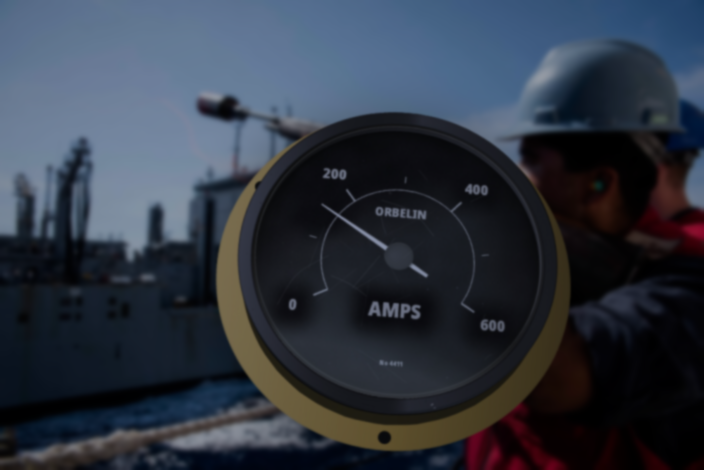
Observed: 150 A
